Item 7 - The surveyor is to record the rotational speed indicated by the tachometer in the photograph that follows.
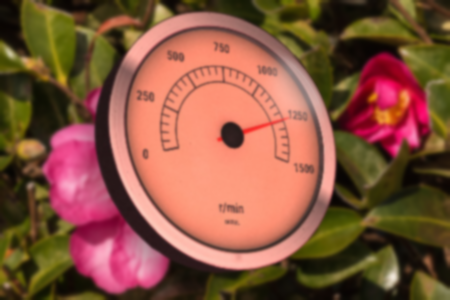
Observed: 1250 rpm
